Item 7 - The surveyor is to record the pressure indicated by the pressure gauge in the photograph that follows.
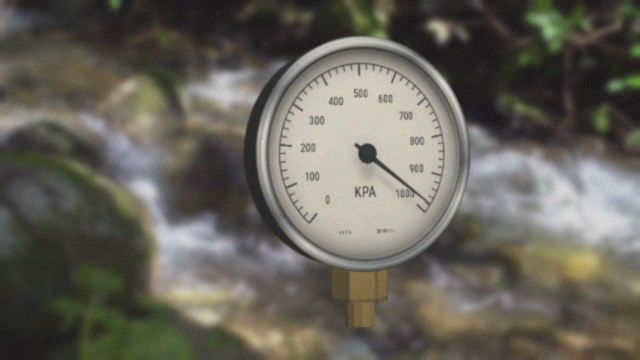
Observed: 980 kPa
